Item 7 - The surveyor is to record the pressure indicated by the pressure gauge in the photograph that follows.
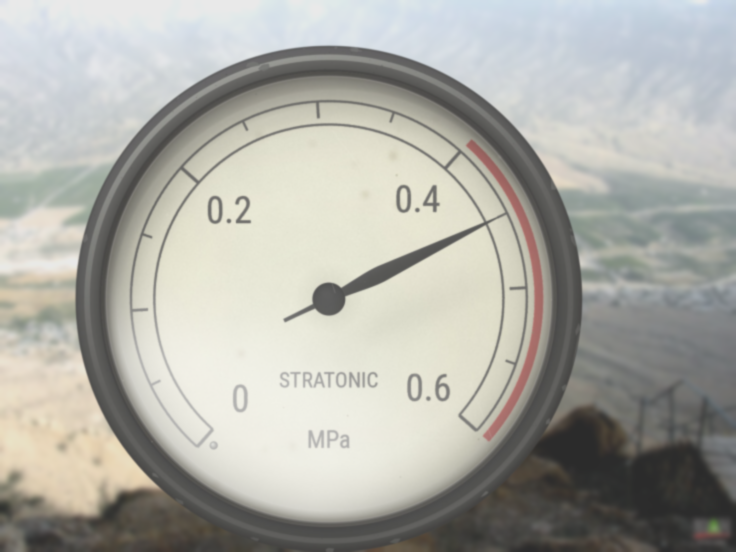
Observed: 0.45 MPa
